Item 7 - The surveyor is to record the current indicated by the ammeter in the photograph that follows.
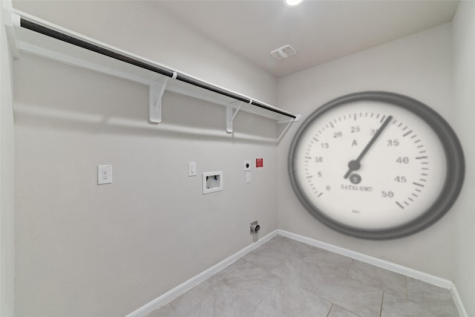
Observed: 31 A
